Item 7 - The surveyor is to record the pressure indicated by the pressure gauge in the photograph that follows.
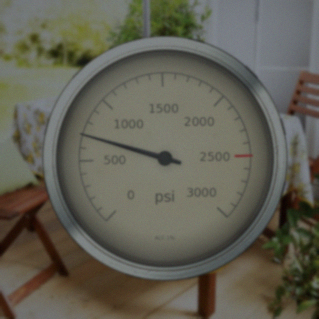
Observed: 700 psi
